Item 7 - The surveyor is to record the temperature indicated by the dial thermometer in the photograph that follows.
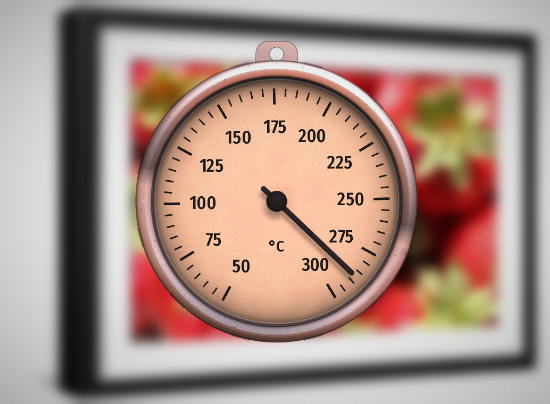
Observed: 287.5 °C
